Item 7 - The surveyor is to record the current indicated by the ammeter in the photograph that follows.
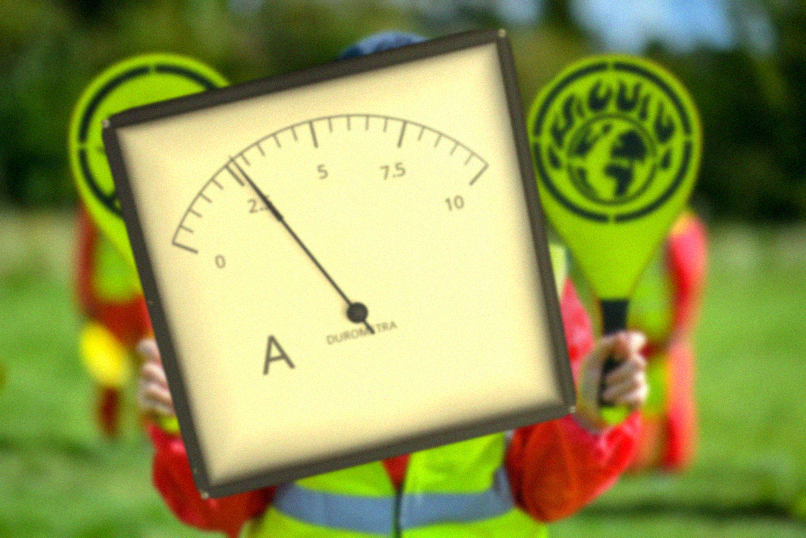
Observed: 2.75 A
